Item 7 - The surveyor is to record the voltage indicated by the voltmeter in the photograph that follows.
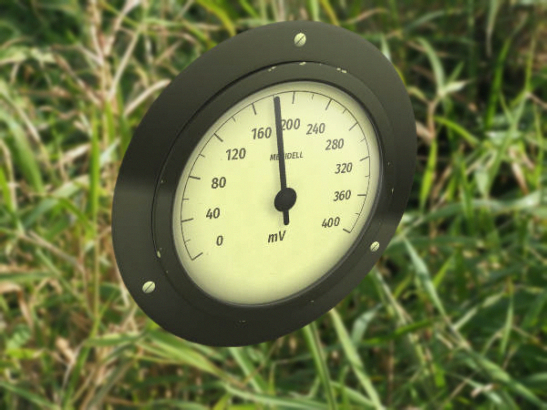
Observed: 180 mV
